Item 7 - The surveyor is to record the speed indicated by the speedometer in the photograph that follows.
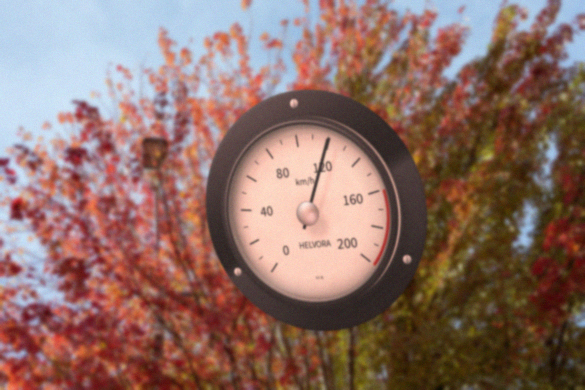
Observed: 120 km/h
